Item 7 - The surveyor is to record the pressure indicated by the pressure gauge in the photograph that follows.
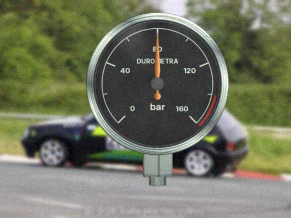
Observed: 80 bar
